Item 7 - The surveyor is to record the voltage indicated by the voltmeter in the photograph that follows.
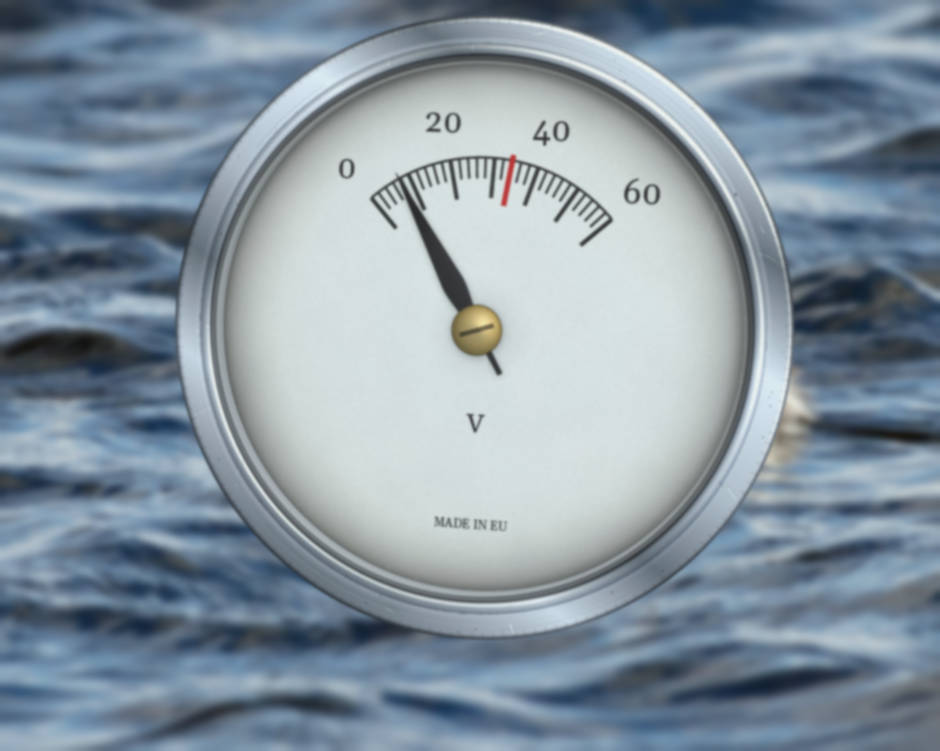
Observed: 8 V
